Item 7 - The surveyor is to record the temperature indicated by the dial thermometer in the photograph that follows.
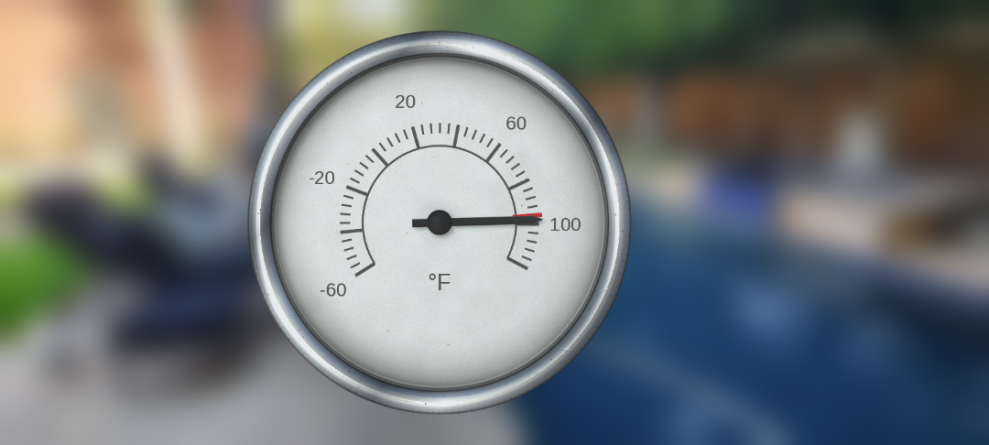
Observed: 98 °F
